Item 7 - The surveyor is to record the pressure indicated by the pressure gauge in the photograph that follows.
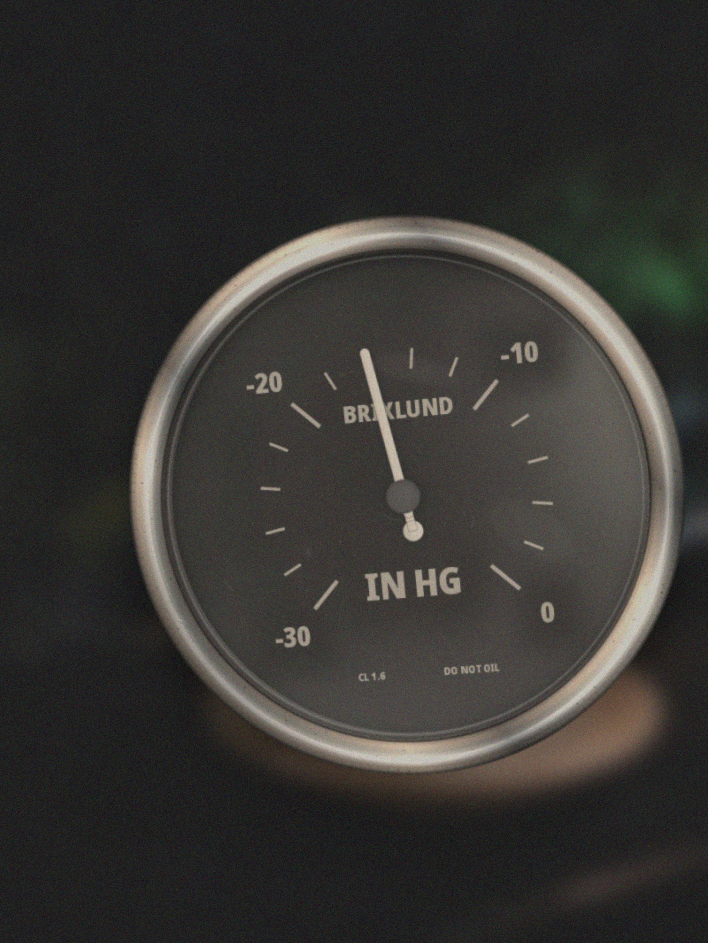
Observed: -16 inHg
